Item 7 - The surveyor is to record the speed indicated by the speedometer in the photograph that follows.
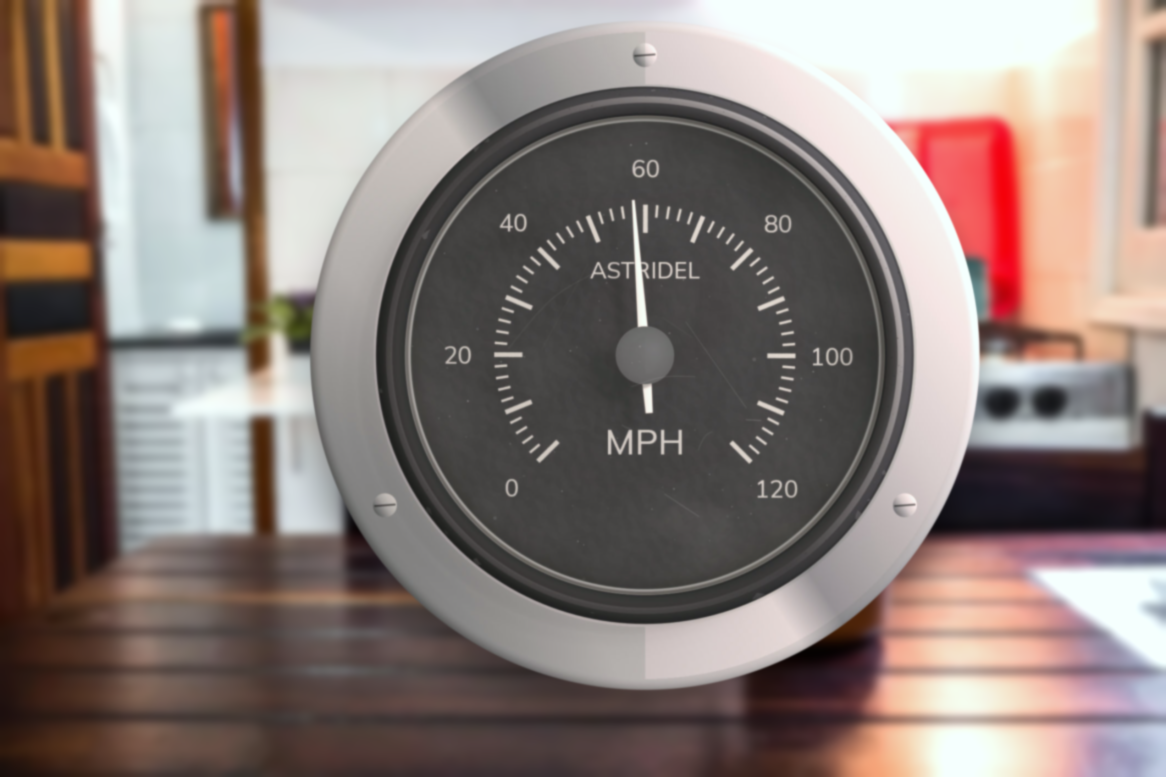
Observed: 58 mph
